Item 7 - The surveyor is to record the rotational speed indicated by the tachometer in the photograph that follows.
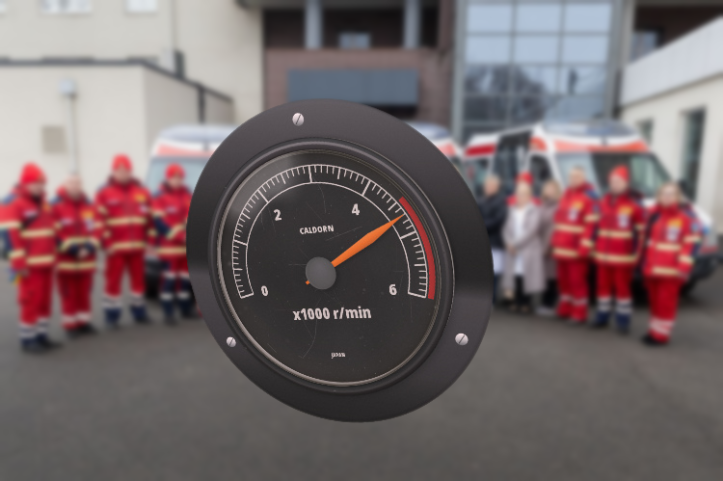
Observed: 4700 rpm
